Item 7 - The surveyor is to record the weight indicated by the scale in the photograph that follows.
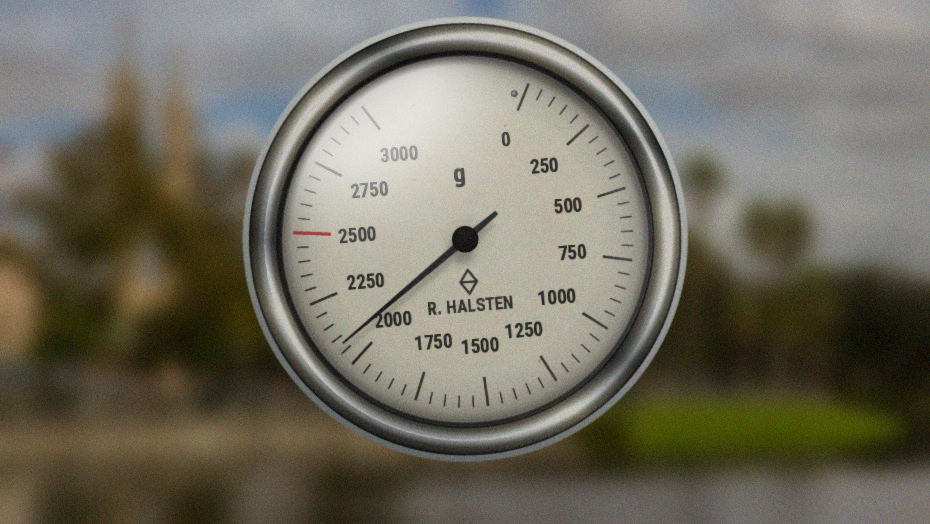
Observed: 2075 g
